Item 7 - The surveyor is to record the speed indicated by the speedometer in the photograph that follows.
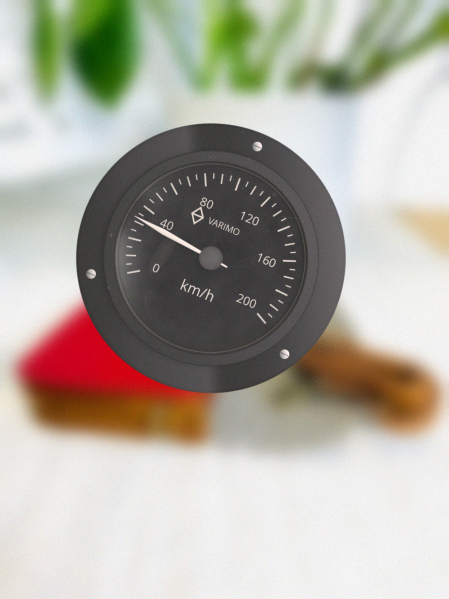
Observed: 32.5 km/h
